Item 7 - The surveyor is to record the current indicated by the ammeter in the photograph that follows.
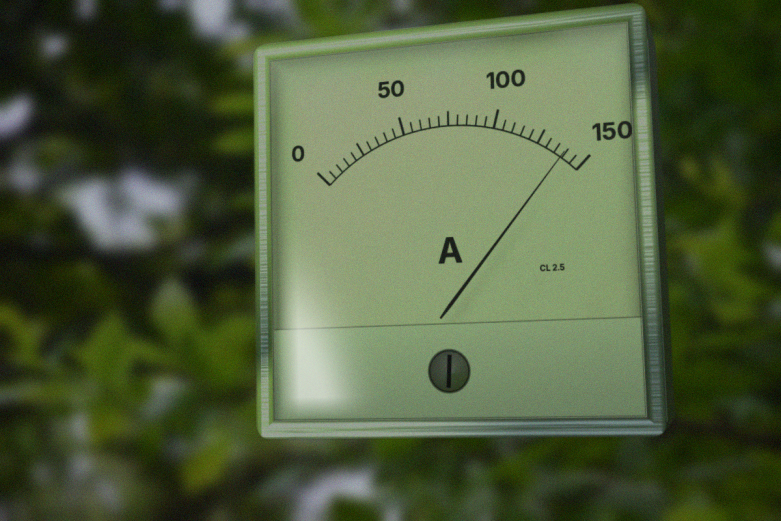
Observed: 140 A
